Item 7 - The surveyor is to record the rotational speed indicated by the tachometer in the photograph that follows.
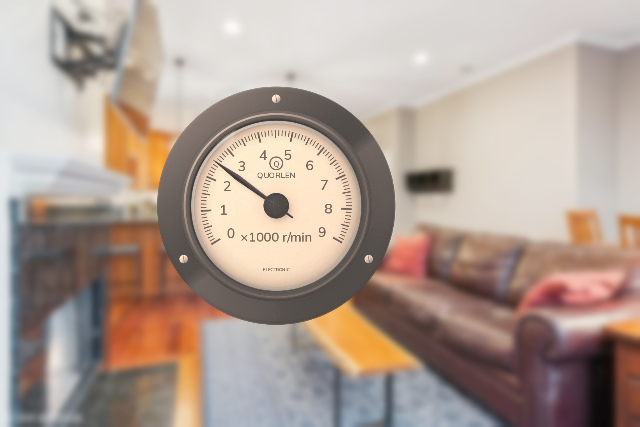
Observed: 2500 rpm
